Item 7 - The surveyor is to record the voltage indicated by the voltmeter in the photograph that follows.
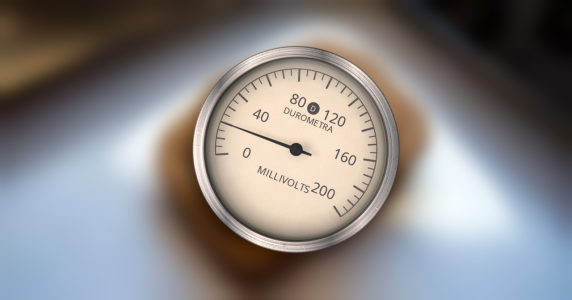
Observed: 20 mV
